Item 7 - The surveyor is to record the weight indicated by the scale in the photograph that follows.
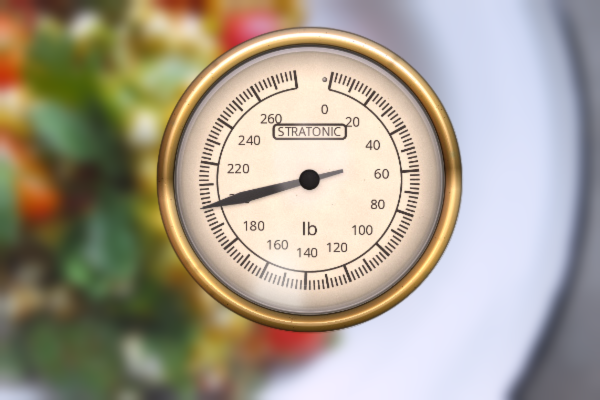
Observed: 200 lb
